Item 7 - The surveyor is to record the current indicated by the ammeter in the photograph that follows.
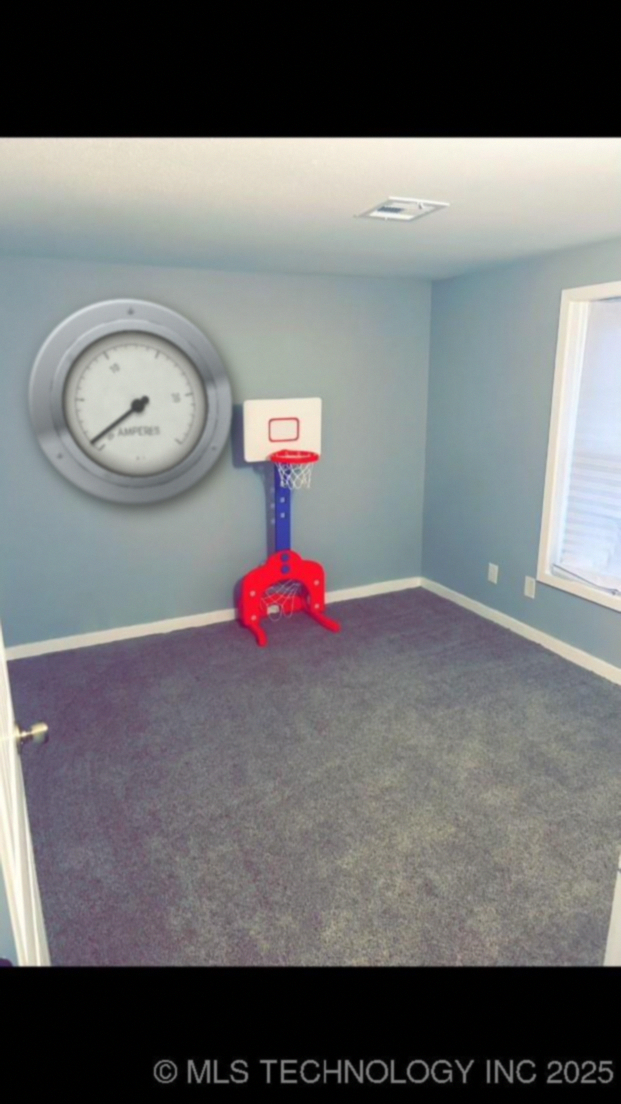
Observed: 1 A
